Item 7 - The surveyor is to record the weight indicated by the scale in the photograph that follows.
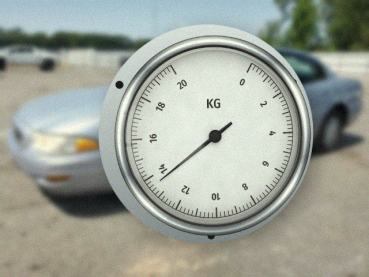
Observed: 13.6 kg
